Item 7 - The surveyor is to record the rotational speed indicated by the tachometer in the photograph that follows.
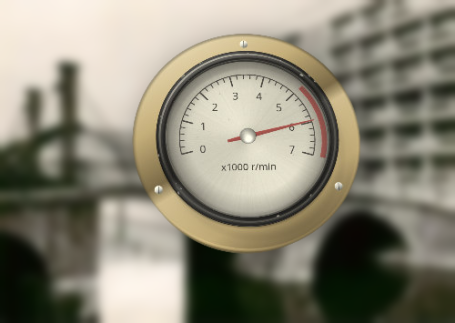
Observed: 6000 rpm
